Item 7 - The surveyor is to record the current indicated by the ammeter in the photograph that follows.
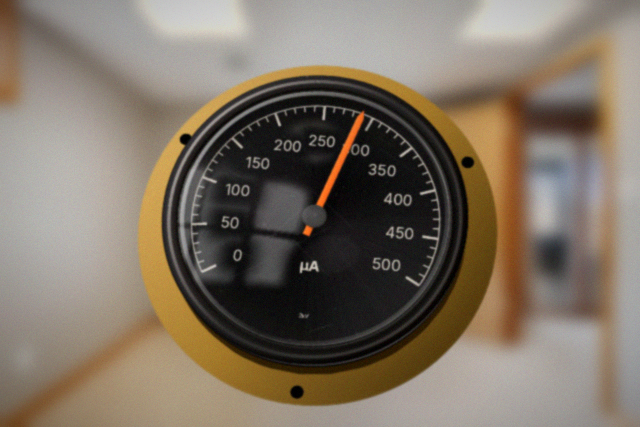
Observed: 290 µA
